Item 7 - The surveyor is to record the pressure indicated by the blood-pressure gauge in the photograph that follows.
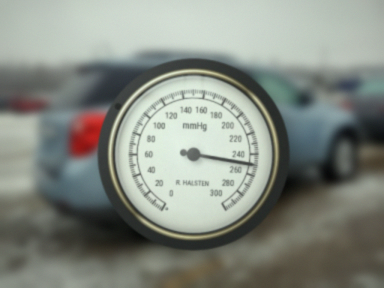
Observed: 250 mmHg
